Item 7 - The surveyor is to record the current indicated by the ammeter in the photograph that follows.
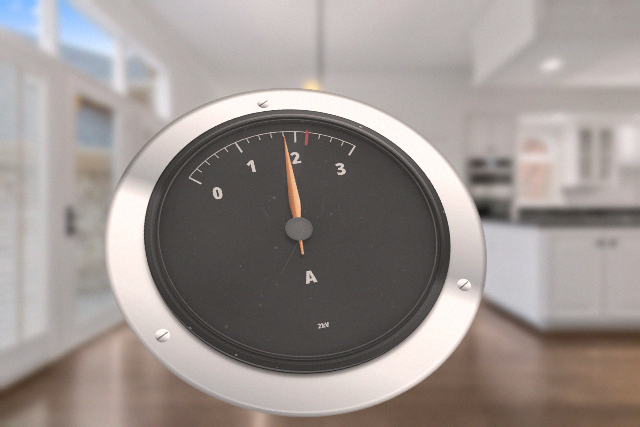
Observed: 1.8 A
